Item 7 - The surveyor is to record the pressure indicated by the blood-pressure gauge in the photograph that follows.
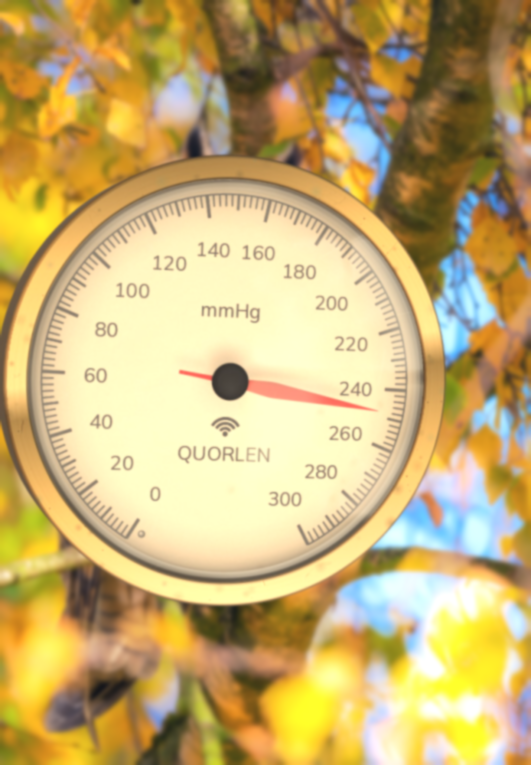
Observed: 248 mmHg
